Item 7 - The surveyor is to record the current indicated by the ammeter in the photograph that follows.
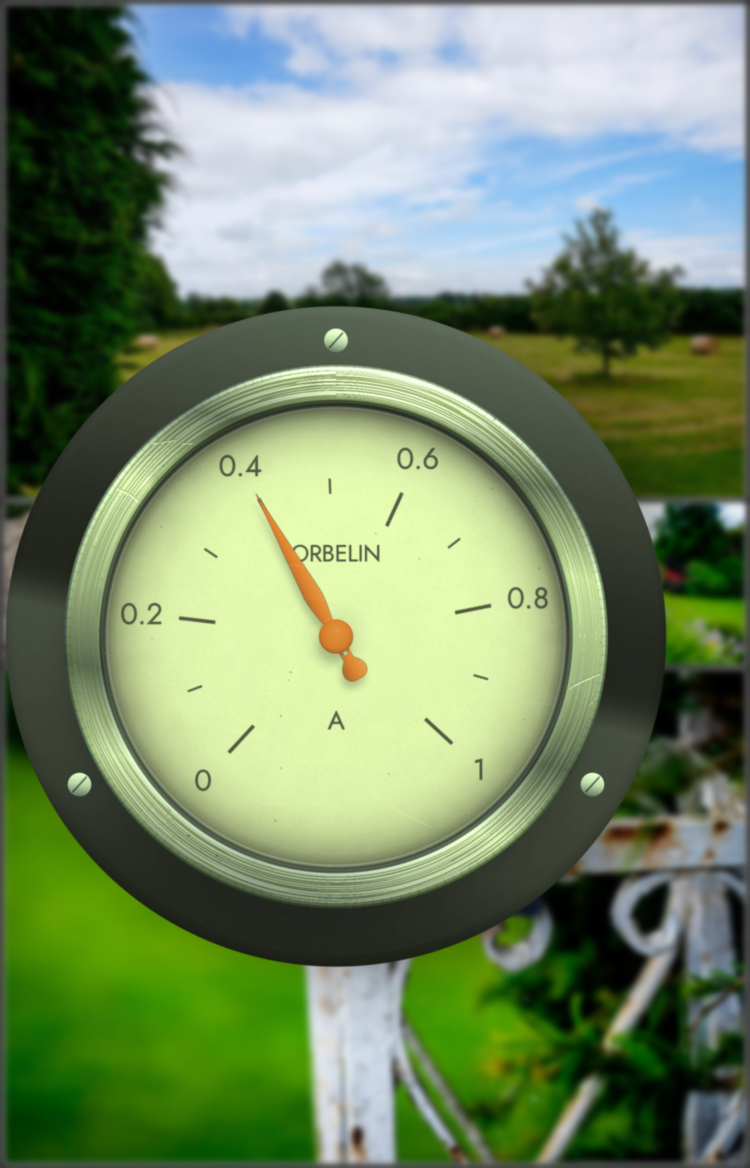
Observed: 0.4 A
